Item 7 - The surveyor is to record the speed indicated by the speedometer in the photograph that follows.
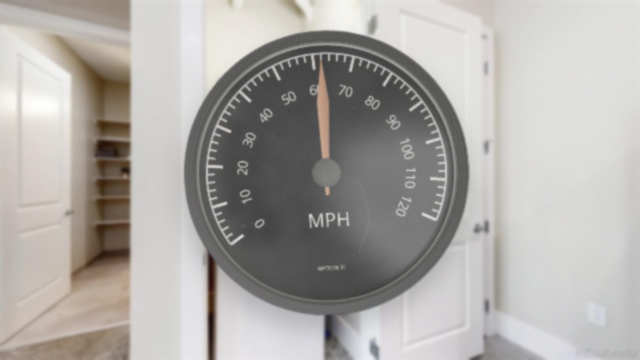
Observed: 62 mph
